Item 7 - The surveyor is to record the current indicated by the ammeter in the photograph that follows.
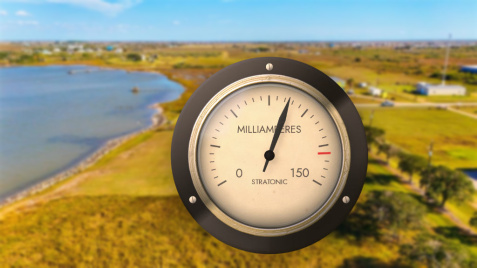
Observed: 87.5 mA
